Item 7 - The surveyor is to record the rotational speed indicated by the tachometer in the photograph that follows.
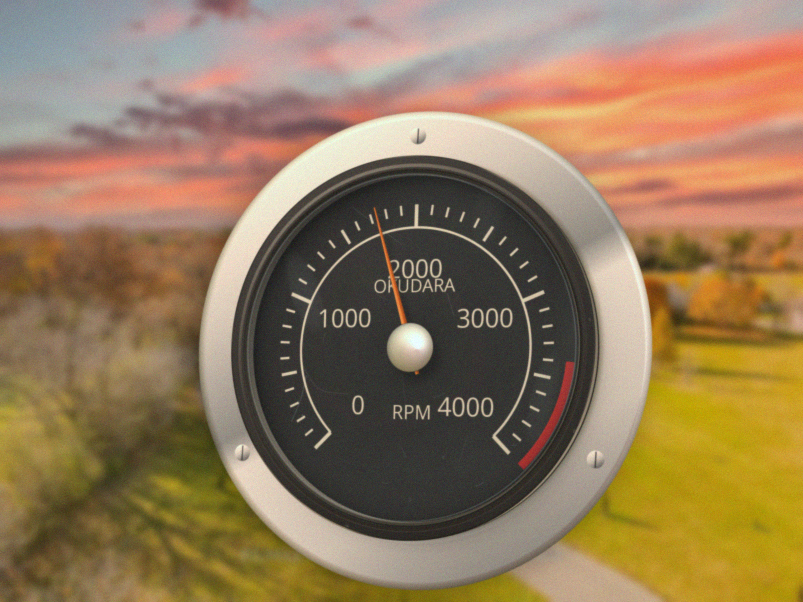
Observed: 1750 rpm
